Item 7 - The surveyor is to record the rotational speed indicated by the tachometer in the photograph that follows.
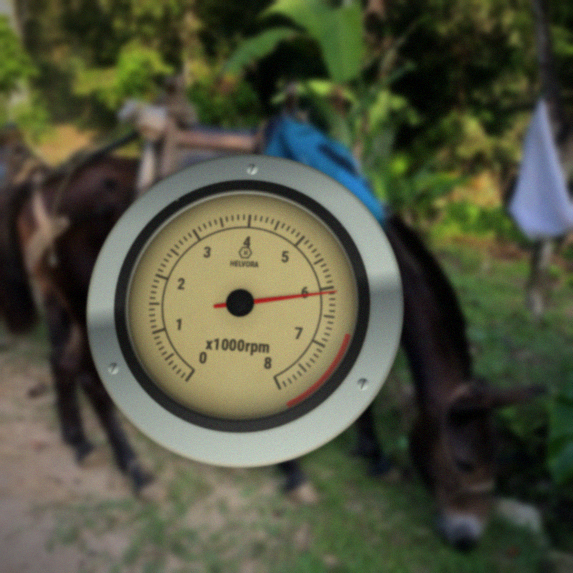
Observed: 6100 rpm
